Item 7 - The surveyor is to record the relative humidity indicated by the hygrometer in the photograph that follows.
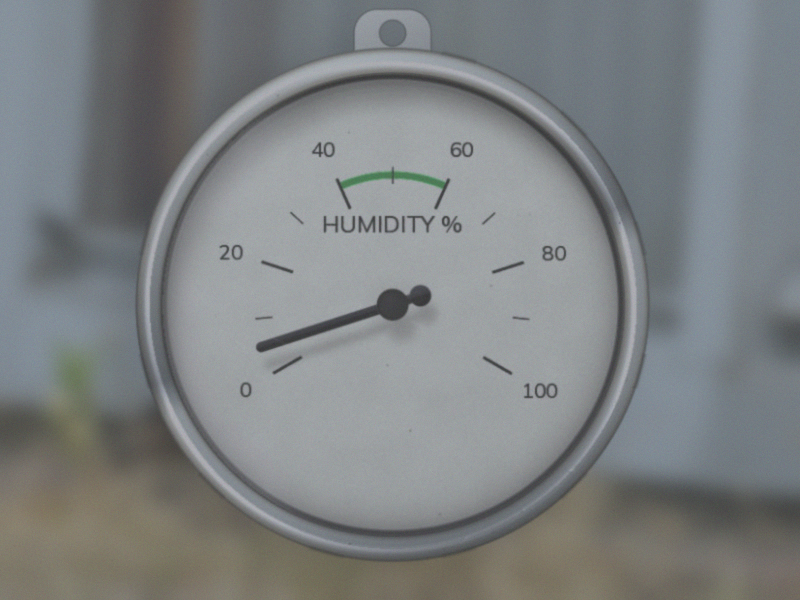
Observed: 5 %
